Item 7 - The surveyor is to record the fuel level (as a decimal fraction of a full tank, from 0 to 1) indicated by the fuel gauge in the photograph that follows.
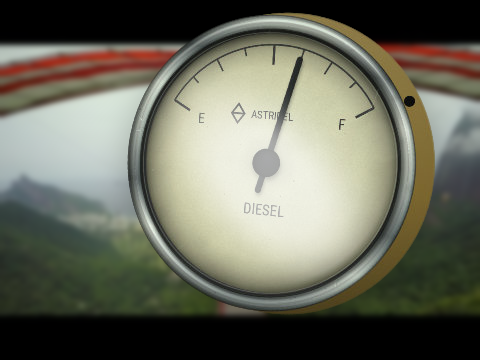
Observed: 0.625
